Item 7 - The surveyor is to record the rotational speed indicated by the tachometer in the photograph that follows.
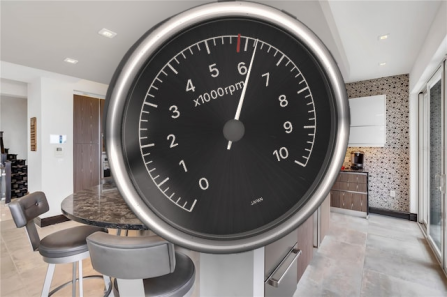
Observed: 6200 rpm
